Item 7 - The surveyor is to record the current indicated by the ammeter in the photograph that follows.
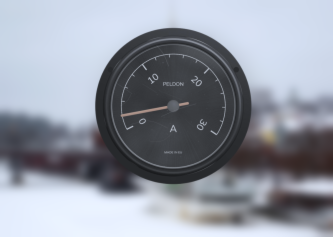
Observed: 2 A
